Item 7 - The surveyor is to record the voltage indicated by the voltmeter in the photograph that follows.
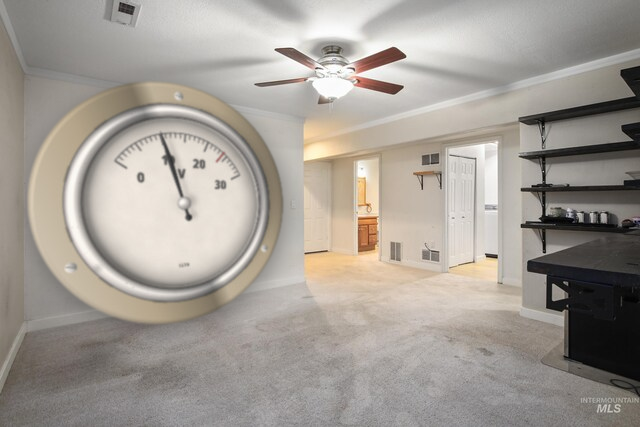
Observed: 10 V
